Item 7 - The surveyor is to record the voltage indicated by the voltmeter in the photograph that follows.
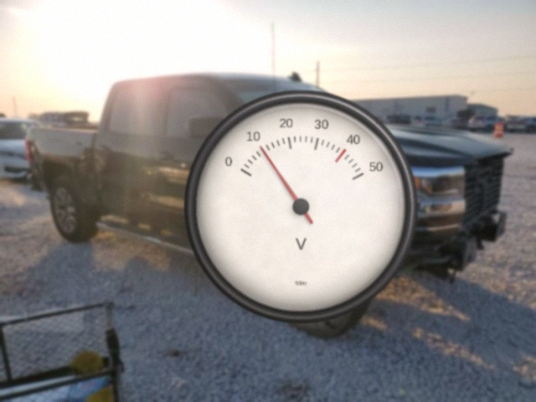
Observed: 10 V
